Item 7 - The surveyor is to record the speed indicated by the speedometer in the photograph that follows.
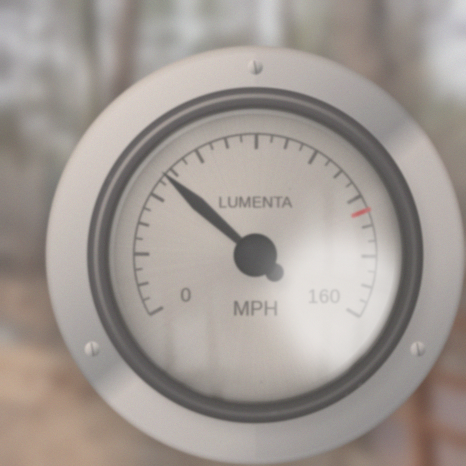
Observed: 47.5 mph
